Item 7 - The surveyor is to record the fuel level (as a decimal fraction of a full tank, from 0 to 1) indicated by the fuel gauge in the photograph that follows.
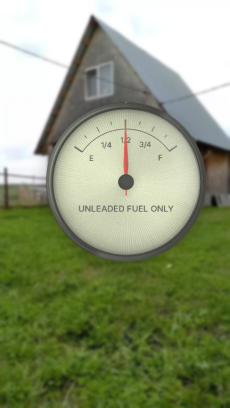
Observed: 0.5
